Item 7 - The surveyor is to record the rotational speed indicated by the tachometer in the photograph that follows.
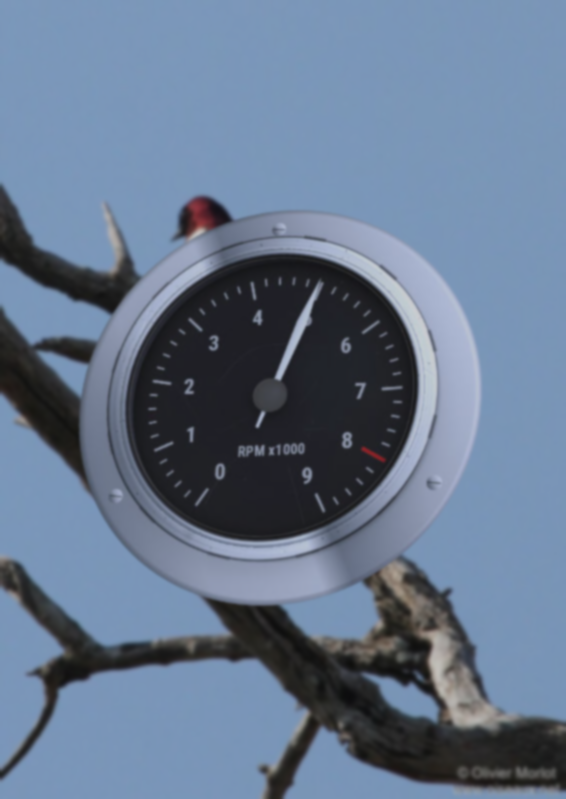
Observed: 5000 rpm
